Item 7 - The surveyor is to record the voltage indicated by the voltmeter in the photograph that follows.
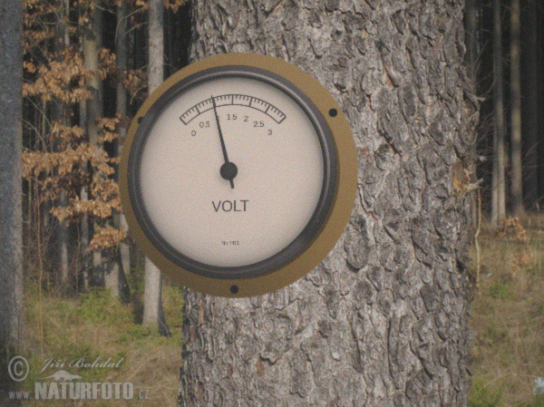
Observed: 1 V
